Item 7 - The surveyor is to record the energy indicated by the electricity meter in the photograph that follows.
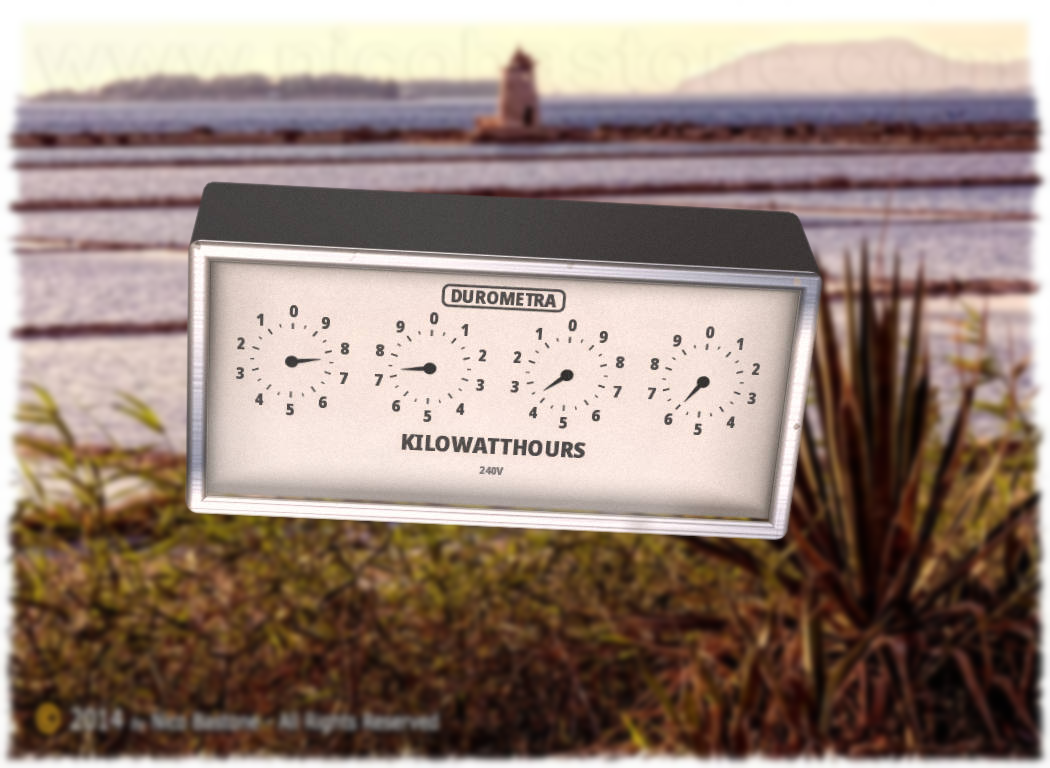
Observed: 7736 kWh
